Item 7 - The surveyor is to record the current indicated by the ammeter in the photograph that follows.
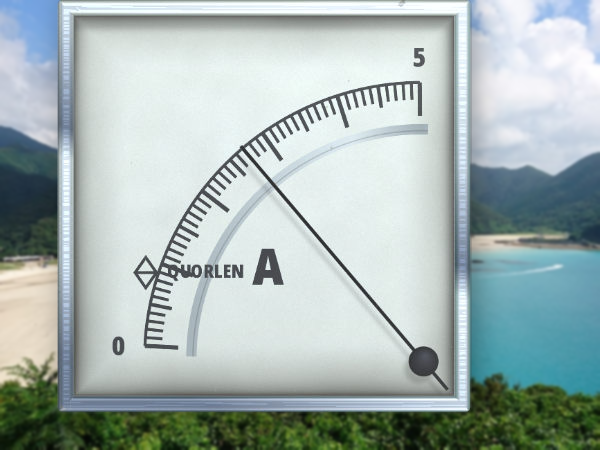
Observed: 2.7 A
